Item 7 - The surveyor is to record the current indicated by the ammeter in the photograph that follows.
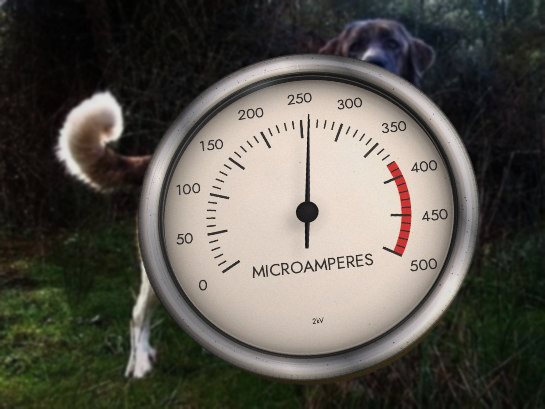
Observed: 260 µA
